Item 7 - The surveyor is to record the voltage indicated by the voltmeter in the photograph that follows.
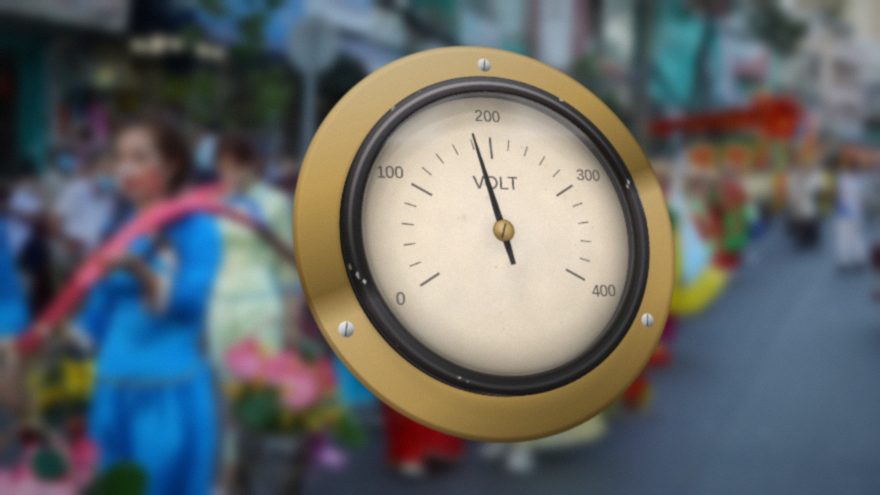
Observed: 180 V
